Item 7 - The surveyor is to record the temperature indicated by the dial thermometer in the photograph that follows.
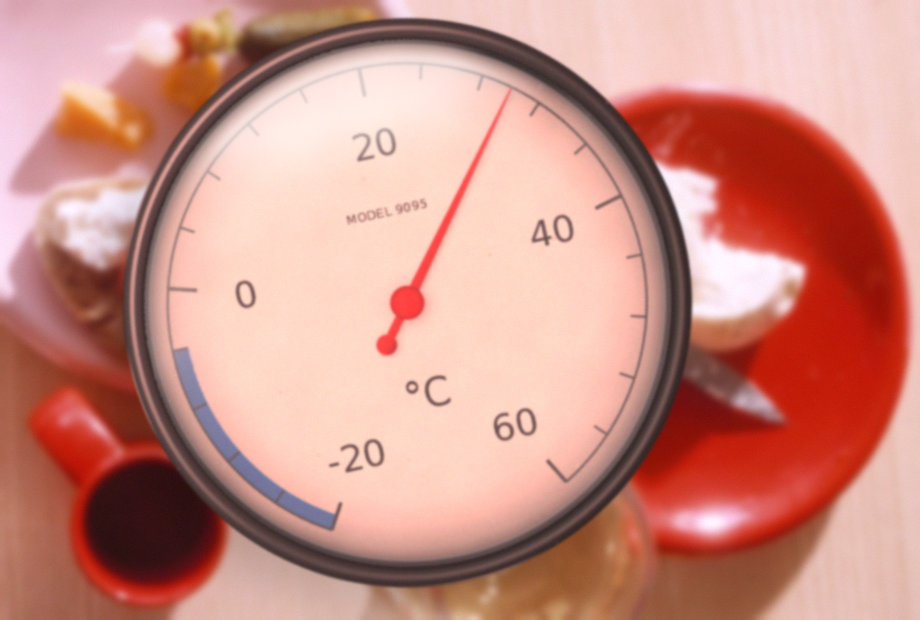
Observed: 30 °C
